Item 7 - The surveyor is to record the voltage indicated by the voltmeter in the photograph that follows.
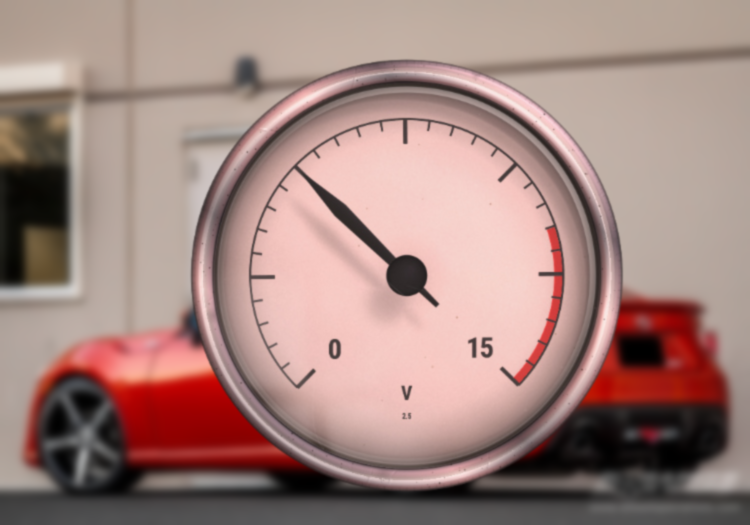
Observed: 5 V
